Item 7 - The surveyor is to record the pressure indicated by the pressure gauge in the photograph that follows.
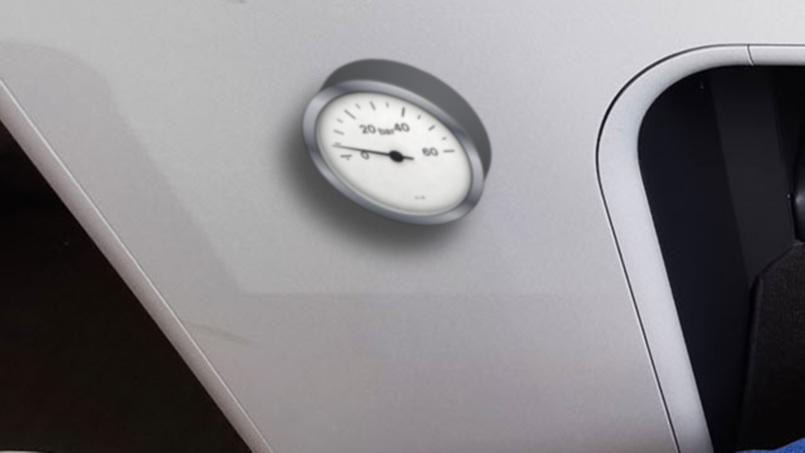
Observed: 5 bar
